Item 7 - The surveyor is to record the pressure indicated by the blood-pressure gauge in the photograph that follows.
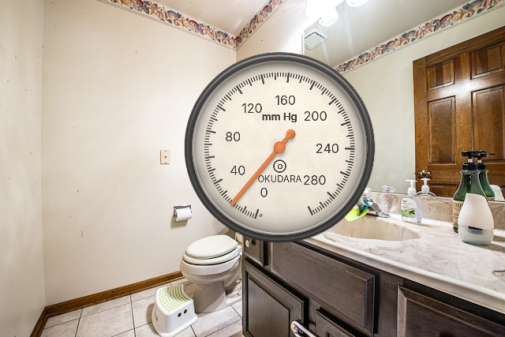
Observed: 20 mmHg
